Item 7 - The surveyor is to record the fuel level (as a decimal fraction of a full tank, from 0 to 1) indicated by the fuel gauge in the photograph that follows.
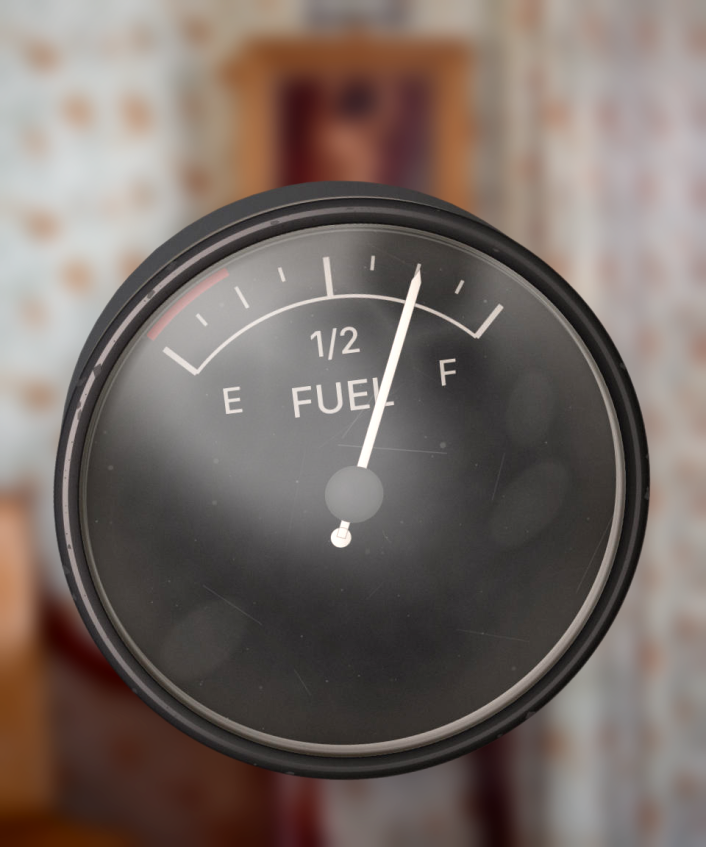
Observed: 0.75
